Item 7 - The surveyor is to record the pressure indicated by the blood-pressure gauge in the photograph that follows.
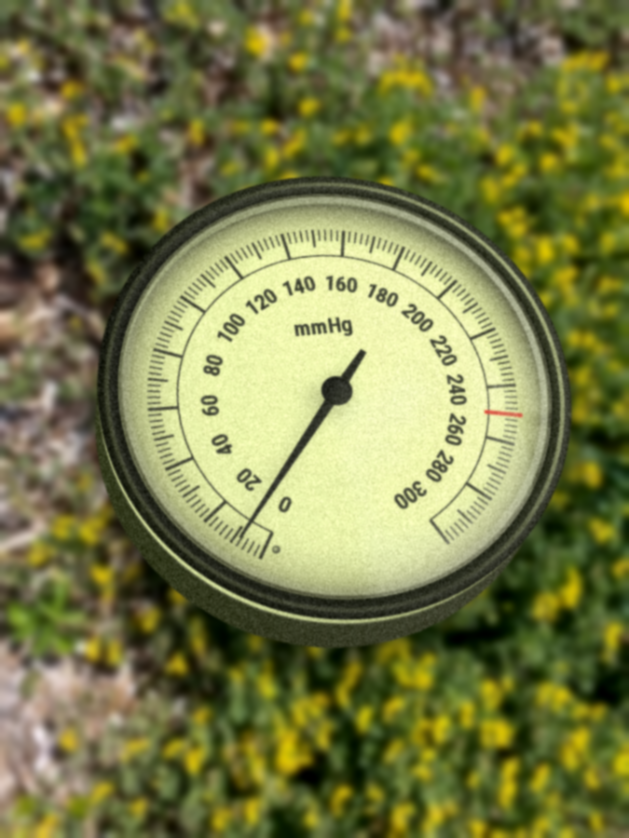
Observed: 8 mmHg
